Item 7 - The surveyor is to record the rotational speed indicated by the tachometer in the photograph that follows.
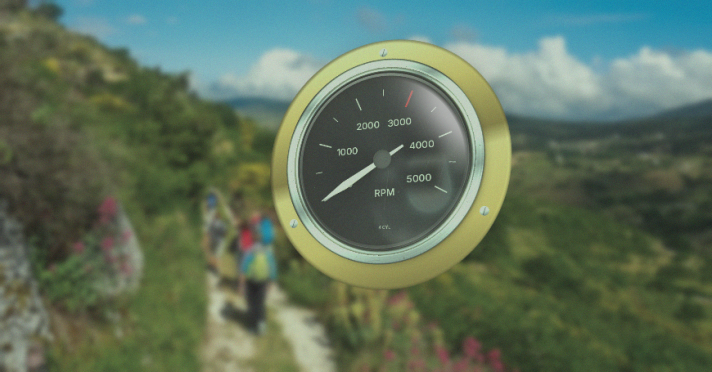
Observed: 0 rpm
